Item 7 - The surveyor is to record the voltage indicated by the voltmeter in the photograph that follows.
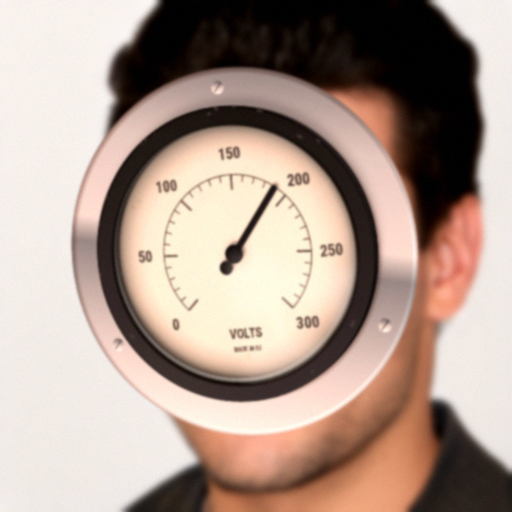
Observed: 190 V
